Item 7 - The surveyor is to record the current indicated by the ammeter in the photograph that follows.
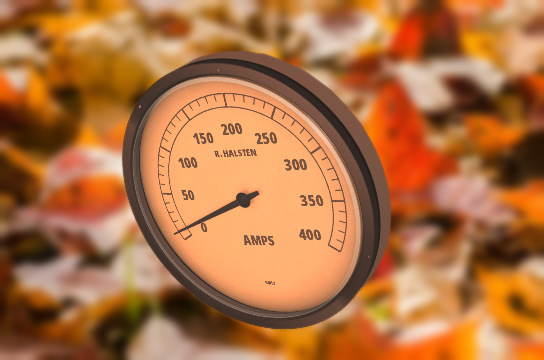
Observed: 10 A
